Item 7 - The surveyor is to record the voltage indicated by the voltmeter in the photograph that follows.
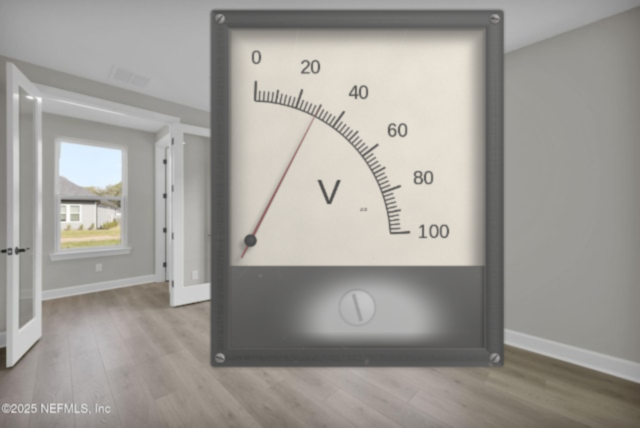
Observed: 30 V
